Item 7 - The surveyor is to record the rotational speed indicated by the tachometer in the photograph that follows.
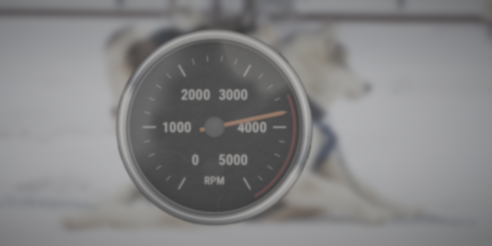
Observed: 3800 rpm
